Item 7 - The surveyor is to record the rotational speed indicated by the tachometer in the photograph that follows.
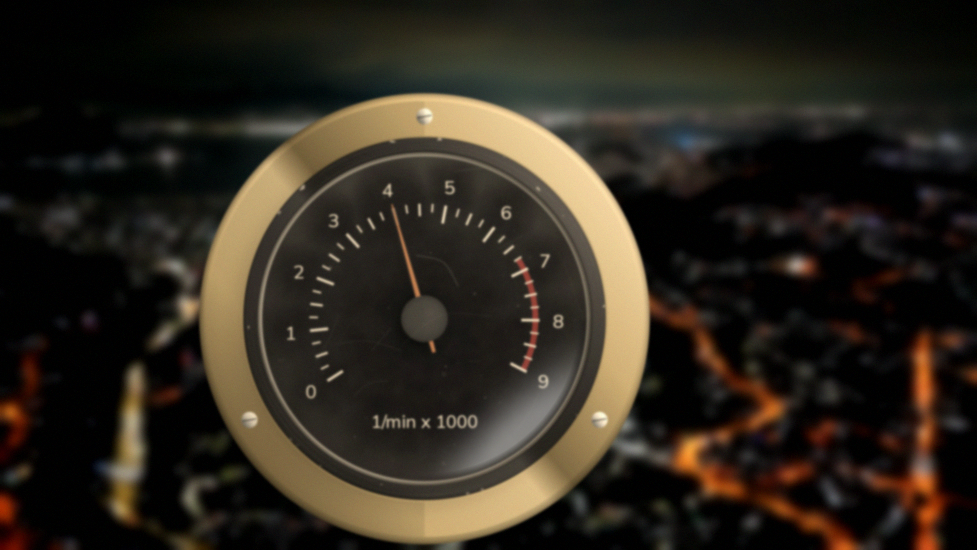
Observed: 4000 rpm
